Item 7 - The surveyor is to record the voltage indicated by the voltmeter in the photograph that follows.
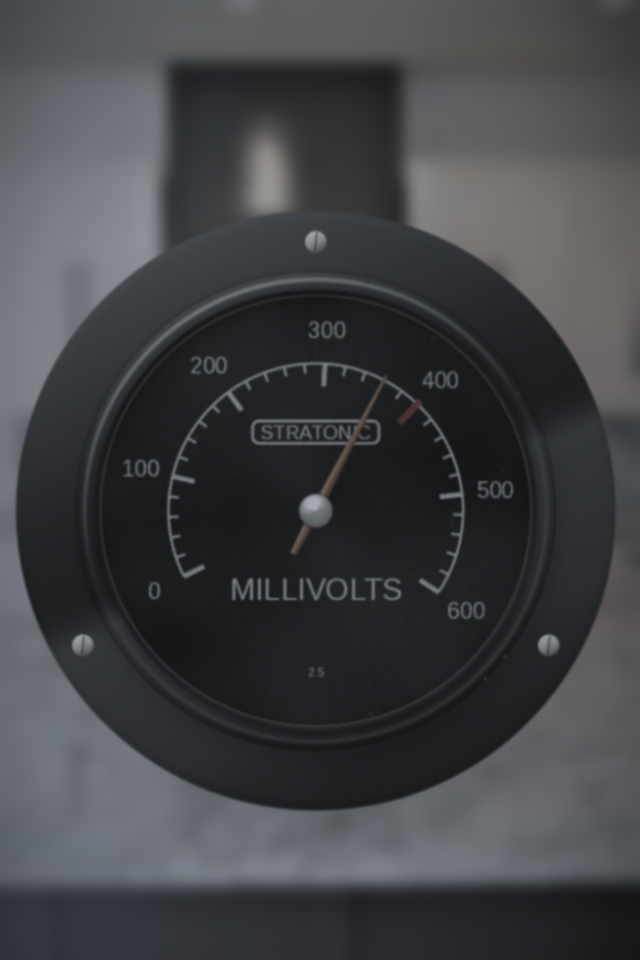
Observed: 360 mV
